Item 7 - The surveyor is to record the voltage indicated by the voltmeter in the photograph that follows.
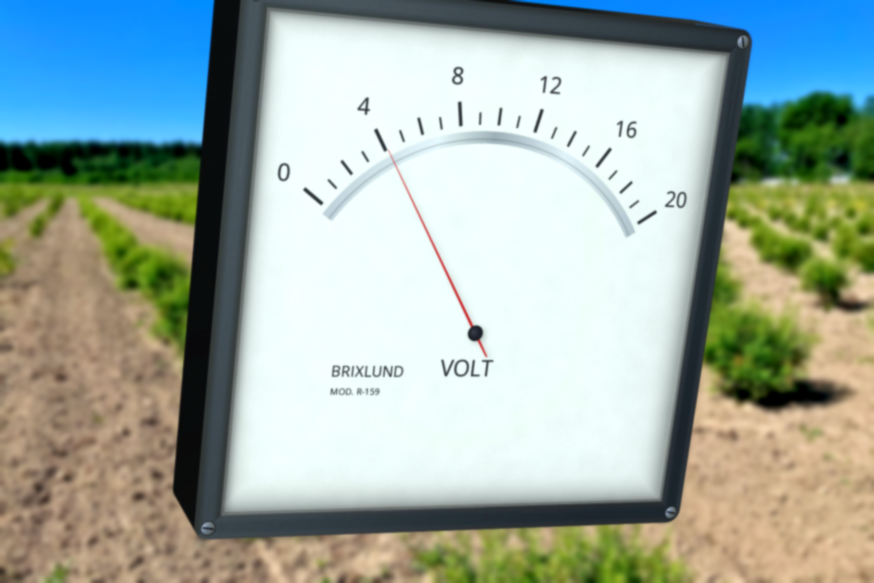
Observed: 4 V
